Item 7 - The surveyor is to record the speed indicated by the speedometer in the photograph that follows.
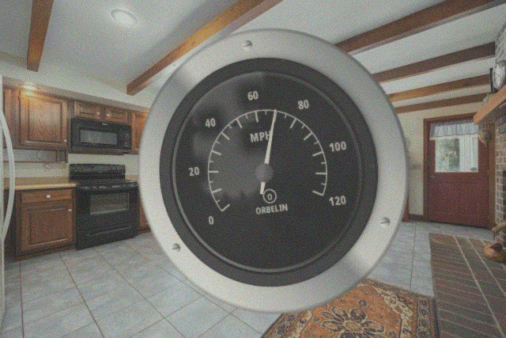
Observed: 70 mph
